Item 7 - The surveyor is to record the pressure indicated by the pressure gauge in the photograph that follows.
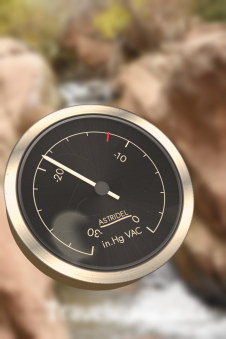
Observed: -19 inHg
